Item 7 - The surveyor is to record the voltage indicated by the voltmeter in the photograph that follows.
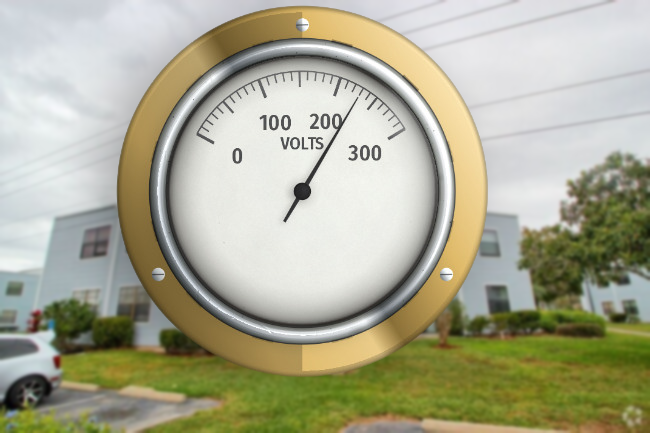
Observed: 230 V
